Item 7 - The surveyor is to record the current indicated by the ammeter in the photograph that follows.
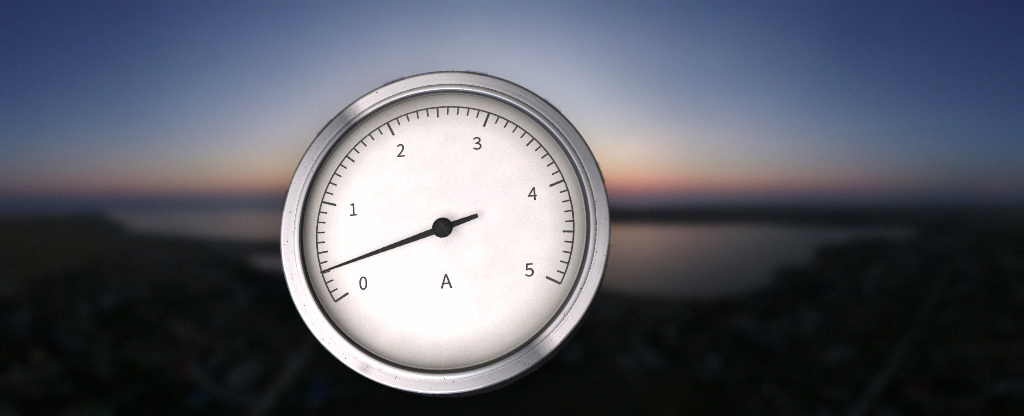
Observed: 0.3 A
